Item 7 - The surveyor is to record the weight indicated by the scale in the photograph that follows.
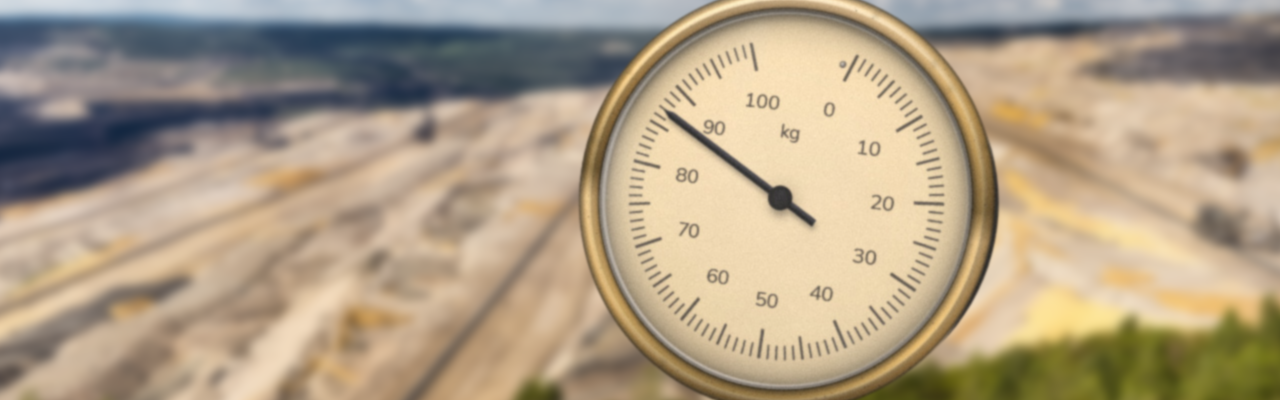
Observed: 87 kg
